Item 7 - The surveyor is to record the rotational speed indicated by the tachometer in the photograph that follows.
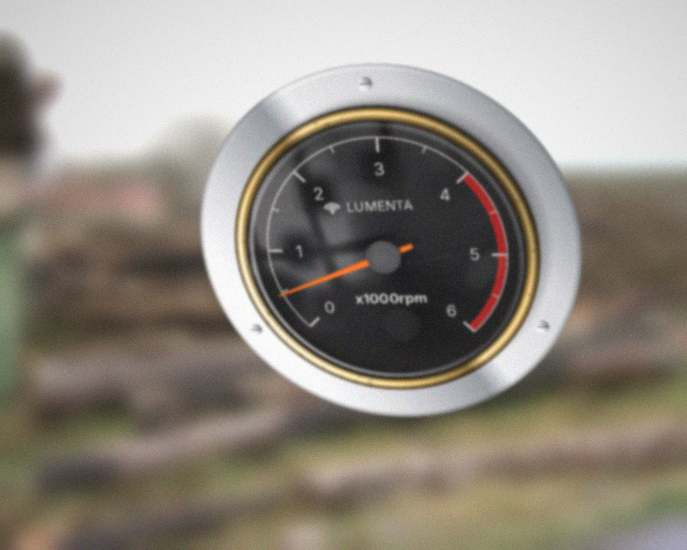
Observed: 500 rpm
